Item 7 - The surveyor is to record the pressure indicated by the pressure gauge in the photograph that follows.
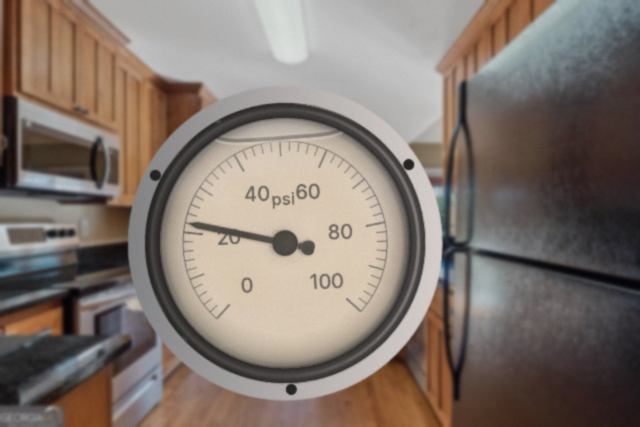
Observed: 22 psi
